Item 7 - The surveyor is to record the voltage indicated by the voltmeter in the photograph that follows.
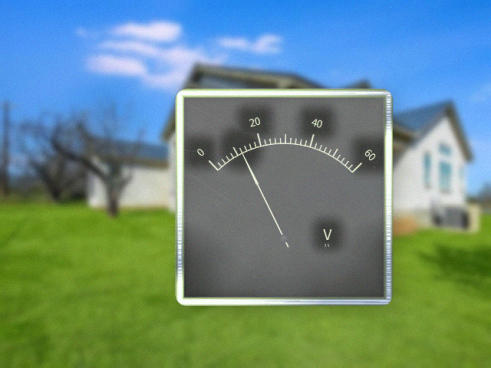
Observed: 12 V
